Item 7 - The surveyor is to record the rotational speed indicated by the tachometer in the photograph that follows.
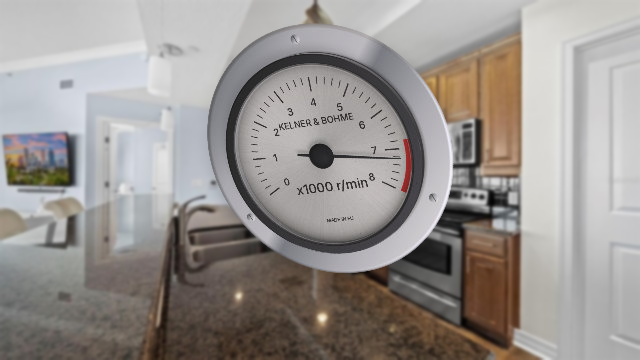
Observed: 7200 rpm
